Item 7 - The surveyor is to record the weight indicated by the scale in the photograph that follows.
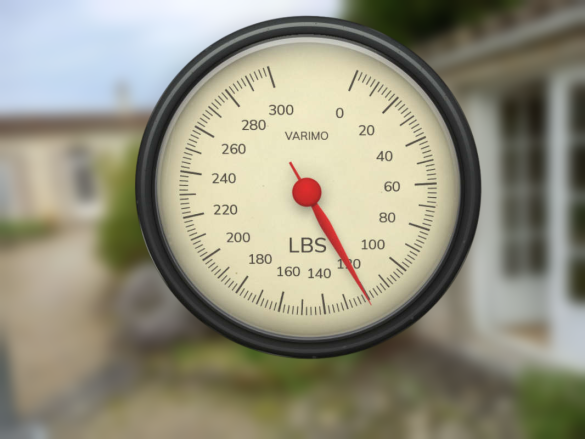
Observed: 120 lb
